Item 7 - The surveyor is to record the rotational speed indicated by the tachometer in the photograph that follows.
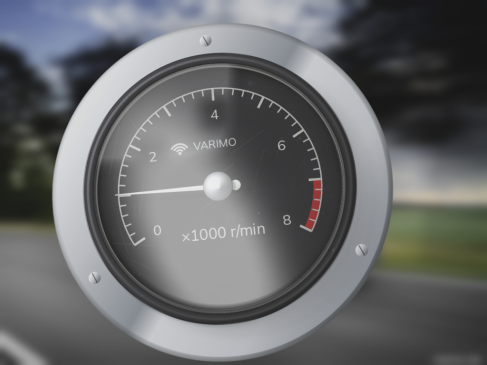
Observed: 1000 rpm
